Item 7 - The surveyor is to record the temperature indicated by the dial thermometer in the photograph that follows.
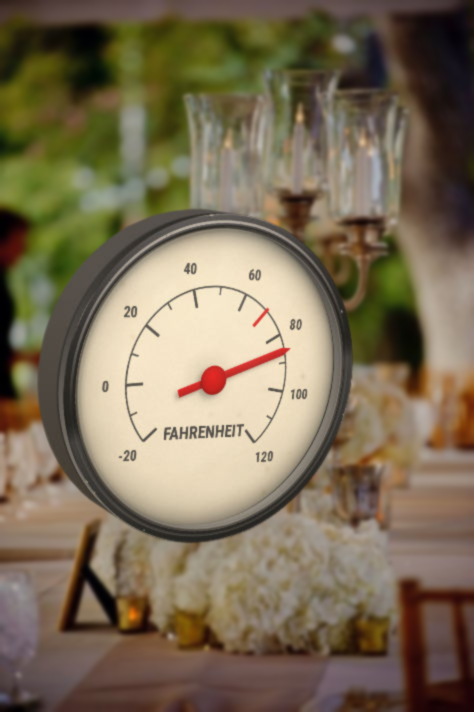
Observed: 85 °F
